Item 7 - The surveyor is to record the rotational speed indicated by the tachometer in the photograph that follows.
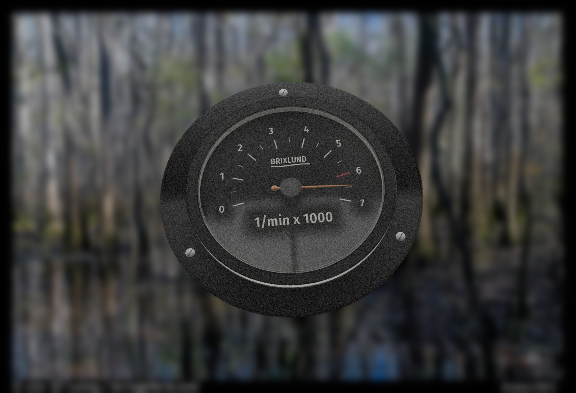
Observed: 6500 rpm
